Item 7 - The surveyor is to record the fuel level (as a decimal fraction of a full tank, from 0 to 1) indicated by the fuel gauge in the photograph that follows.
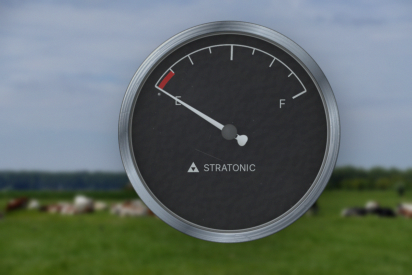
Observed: 0
